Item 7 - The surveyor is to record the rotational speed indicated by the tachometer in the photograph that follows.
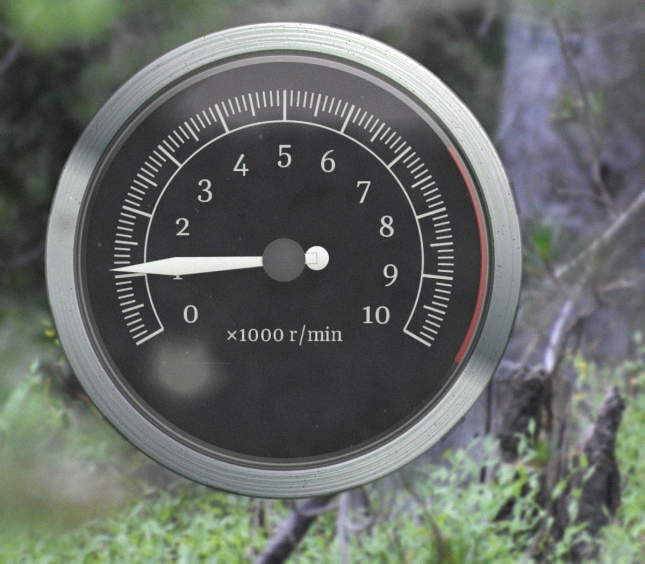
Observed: 1100 rpm
